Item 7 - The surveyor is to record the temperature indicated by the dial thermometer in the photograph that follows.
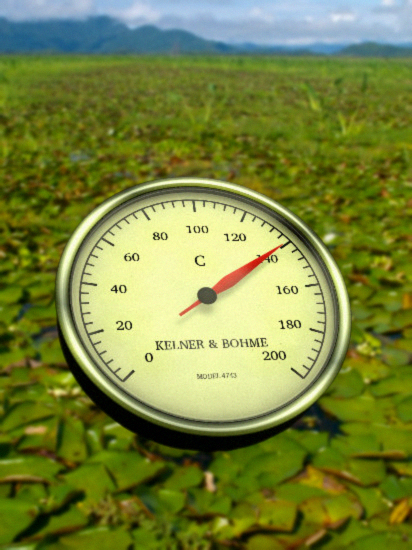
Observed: 140 °C
